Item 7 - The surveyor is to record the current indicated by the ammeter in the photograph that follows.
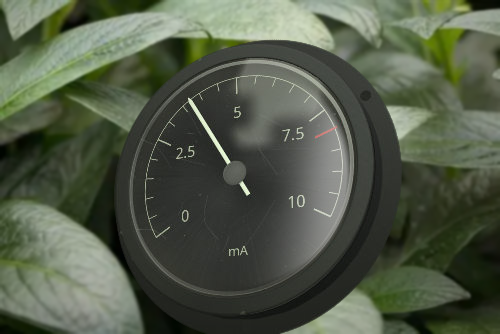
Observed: 3.75 mA
